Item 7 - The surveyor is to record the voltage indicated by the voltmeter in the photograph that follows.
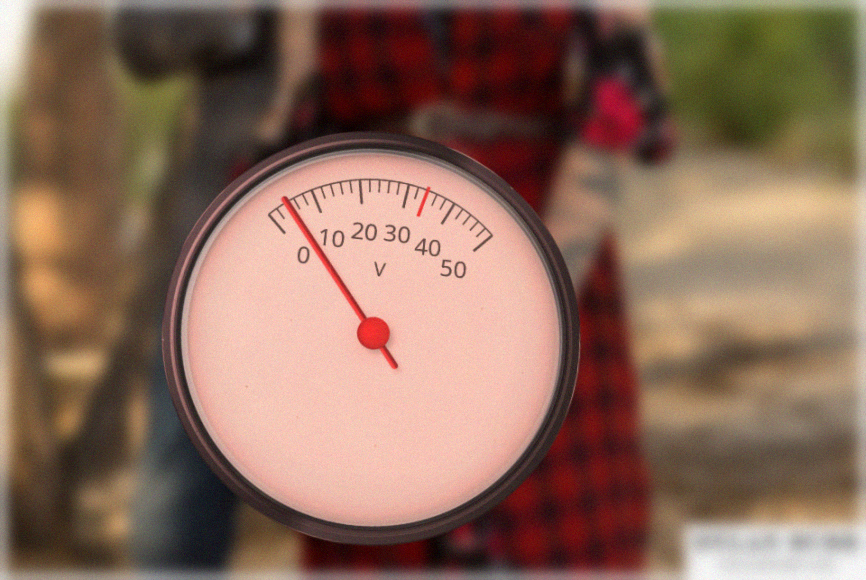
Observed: 4 V
